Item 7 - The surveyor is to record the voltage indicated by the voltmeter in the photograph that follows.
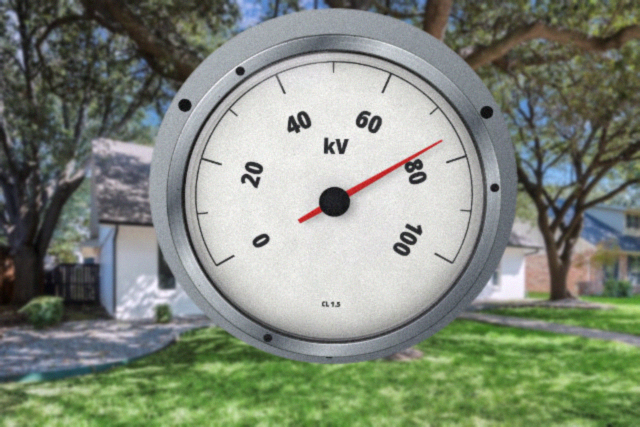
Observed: 75 kV
